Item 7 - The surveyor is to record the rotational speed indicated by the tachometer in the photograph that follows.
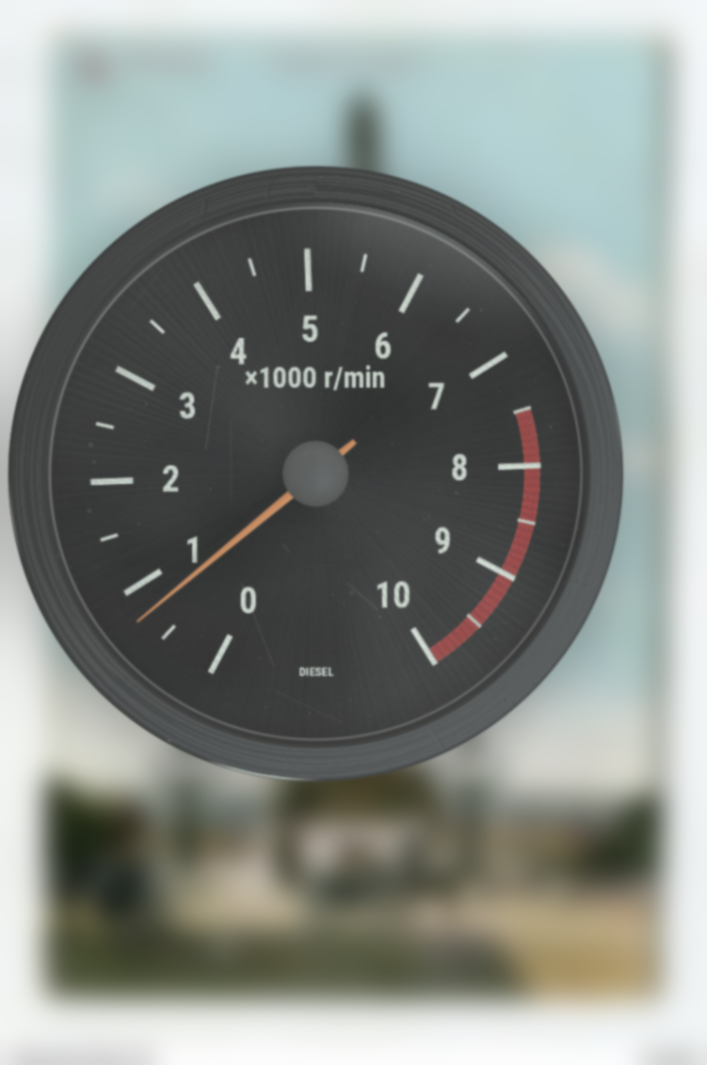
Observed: 750 rpm
